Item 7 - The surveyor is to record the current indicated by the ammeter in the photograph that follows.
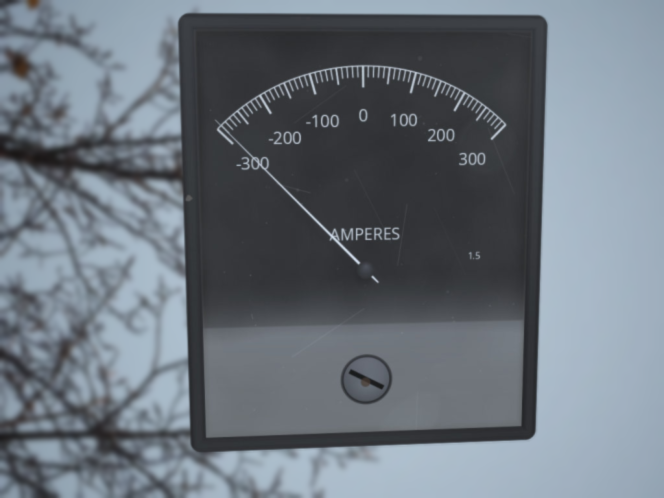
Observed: -290 A
